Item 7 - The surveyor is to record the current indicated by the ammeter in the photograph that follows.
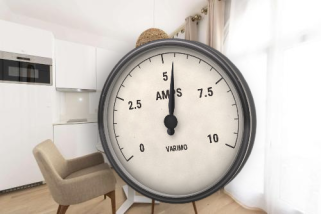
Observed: 5.5 A
